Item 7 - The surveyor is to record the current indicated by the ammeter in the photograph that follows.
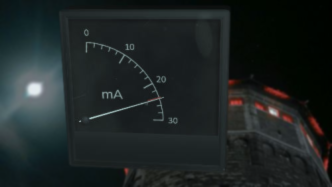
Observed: 24 mA
